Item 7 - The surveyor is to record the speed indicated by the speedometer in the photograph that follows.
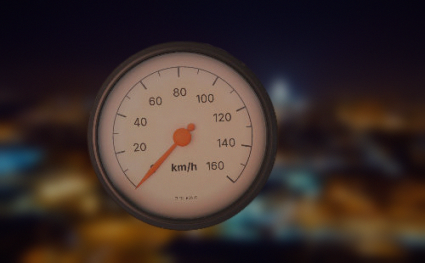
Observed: 0 km/h
